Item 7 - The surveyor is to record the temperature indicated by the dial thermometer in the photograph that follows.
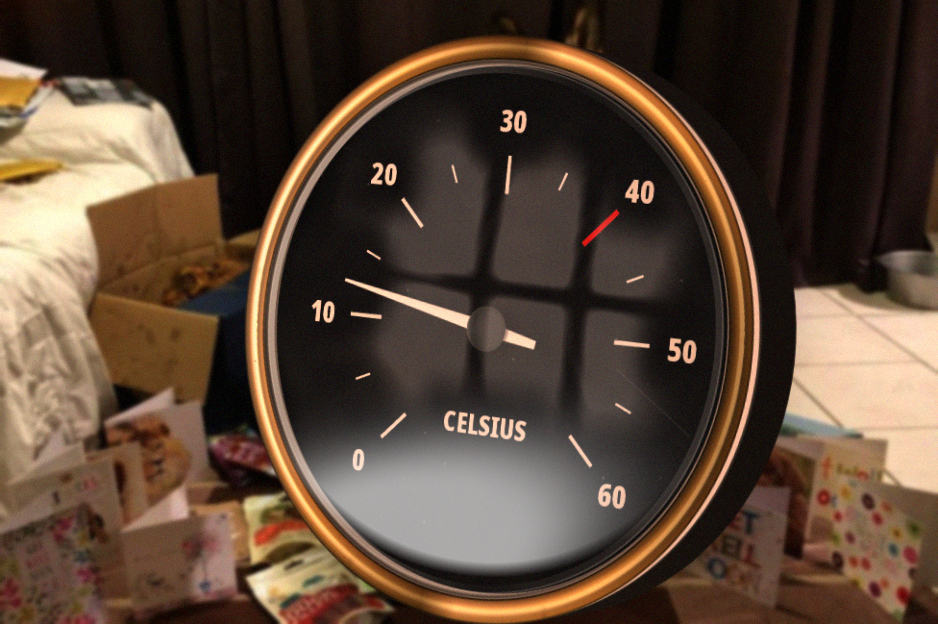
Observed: 12.5 °C
